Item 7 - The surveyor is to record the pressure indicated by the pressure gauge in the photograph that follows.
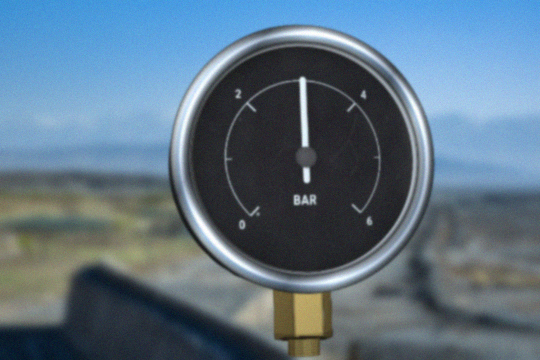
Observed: 3 bar
